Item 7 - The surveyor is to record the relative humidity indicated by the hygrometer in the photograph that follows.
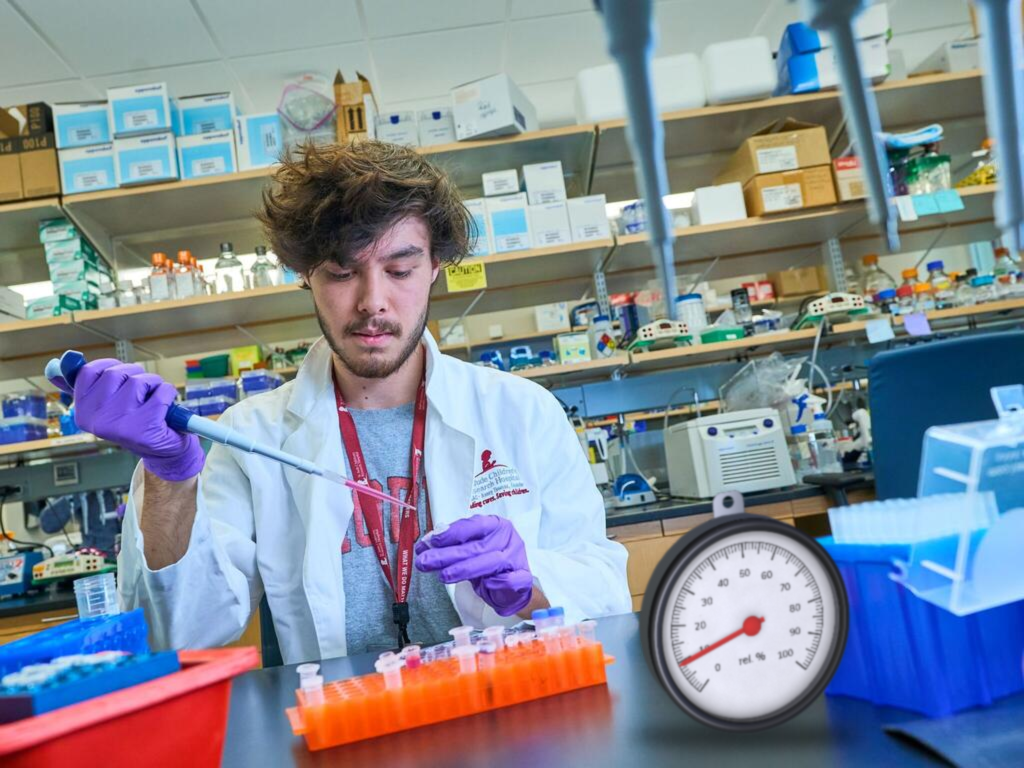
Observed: 10 %
